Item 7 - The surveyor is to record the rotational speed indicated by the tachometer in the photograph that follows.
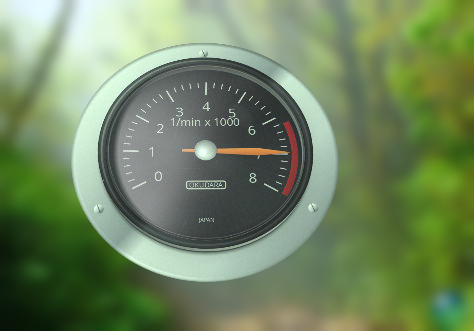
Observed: 7000 rpm
